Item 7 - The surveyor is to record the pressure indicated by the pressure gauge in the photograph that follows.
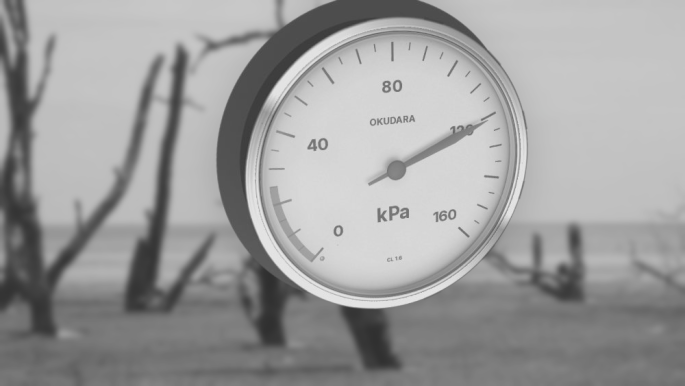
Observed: 120 kPa
